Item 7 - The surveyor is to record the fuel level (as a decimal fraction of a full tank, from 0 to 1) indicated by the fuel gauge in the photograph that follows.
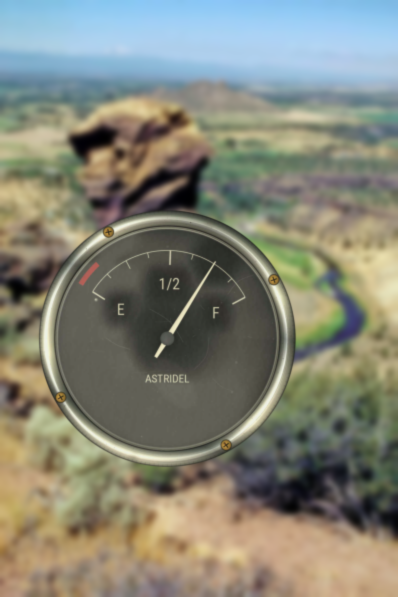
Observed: 0.75
